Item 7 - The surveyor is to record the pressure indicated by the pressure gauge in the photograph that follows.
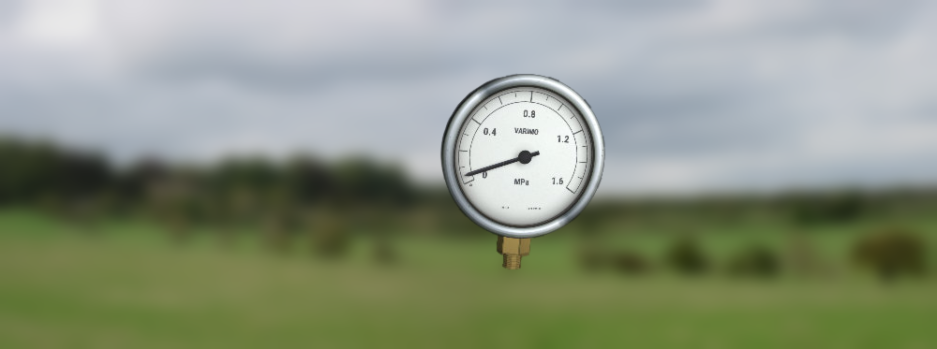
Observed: 0.05 MPa
